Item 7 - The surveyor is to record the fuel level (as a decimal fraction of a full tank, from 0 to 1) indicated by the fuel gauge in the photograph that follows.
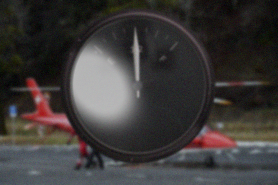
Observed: 0.5
